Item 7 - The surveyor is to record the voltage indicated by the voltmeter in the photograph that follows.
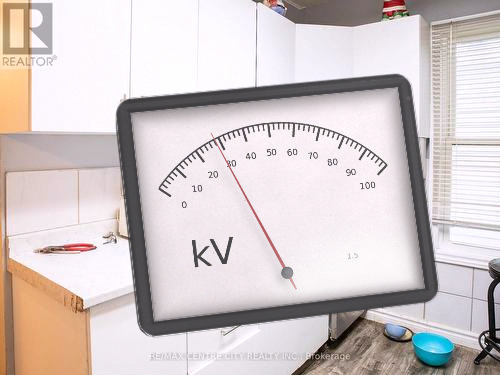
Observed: 28 kV
